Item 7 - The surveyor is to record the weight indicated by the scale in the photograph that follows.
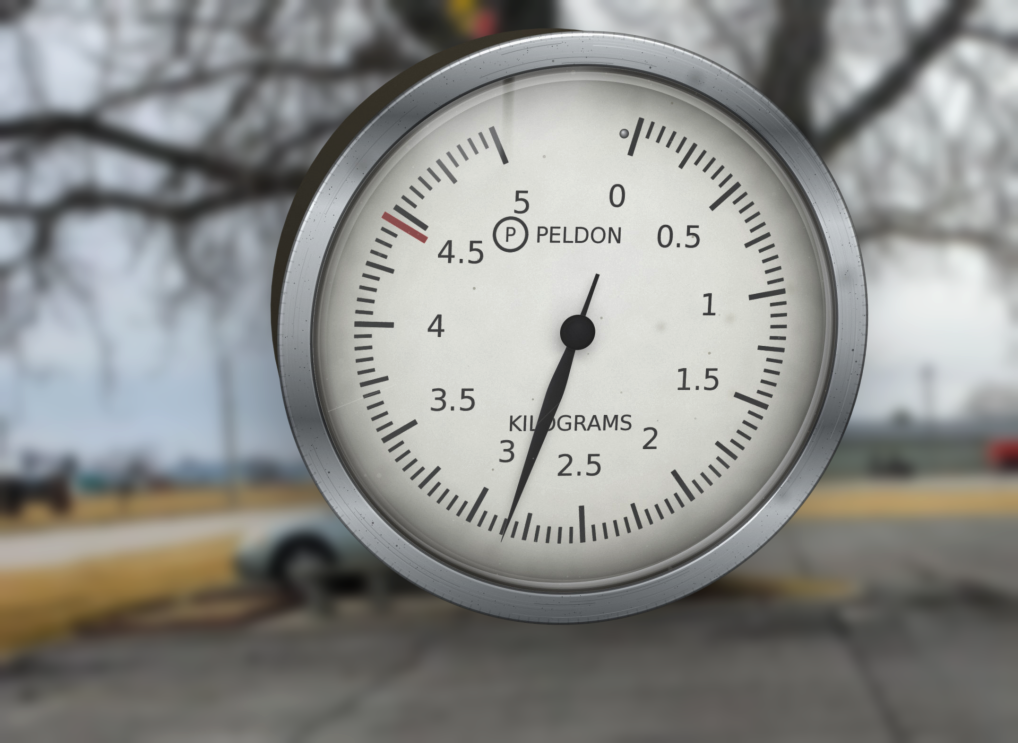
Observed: 2.85 kg
